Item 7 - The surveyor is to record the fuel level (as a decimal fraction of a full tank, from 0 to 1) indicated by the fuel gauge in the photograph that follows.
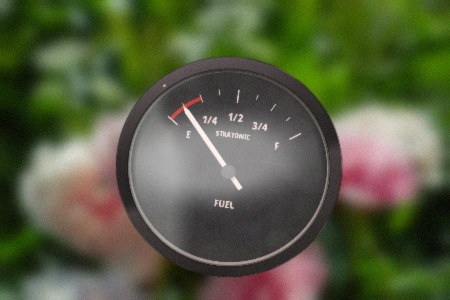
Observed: 0.125
